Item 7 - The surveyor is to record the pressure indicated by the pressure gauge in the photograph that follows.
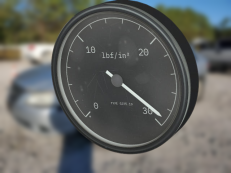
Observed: 29 psi
